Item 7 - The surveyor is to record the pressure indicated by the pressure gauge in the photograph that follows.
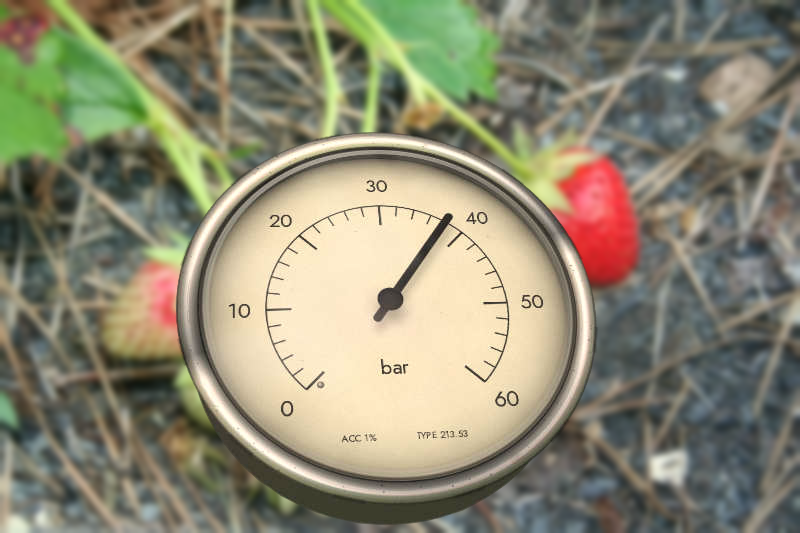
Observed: 38 bar
